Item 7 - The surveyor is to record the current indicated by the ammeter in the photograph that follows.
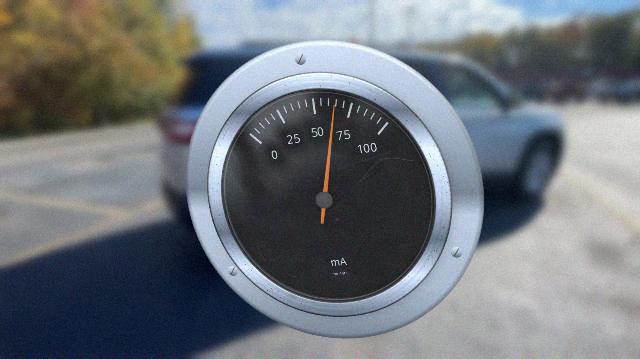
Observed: 65 mA
